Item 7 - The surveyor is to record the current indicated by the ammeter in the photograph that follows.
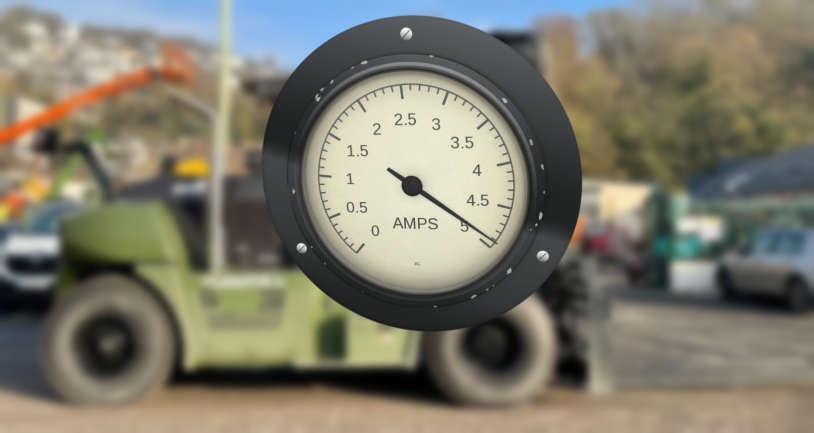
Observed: 4.9 A
